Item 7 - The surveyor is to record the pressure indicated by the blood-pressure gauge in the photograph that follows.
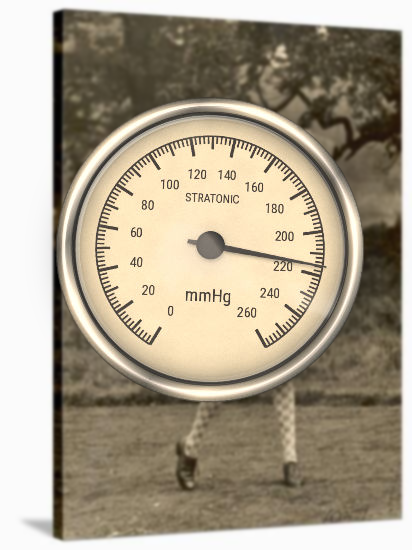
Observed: 216 mmHg
